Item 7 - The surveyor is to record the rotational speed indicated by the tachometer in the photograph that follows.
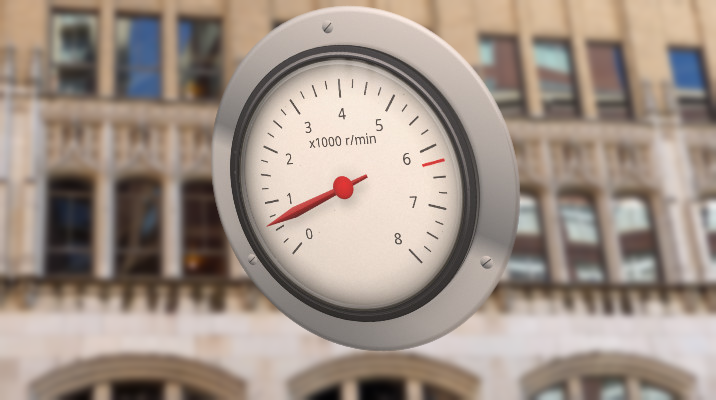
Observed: 625 rpm
